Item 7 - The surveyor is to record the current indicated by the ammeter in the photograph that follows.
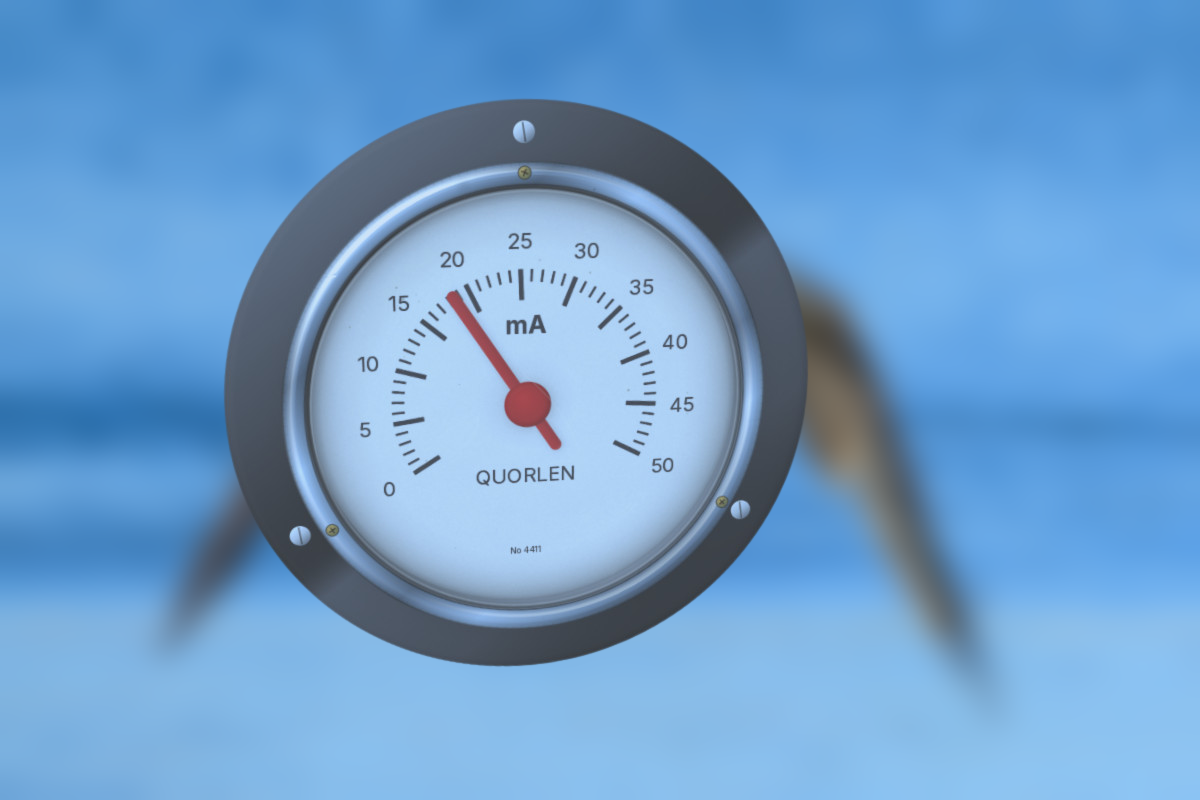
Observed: 18.5 mA
